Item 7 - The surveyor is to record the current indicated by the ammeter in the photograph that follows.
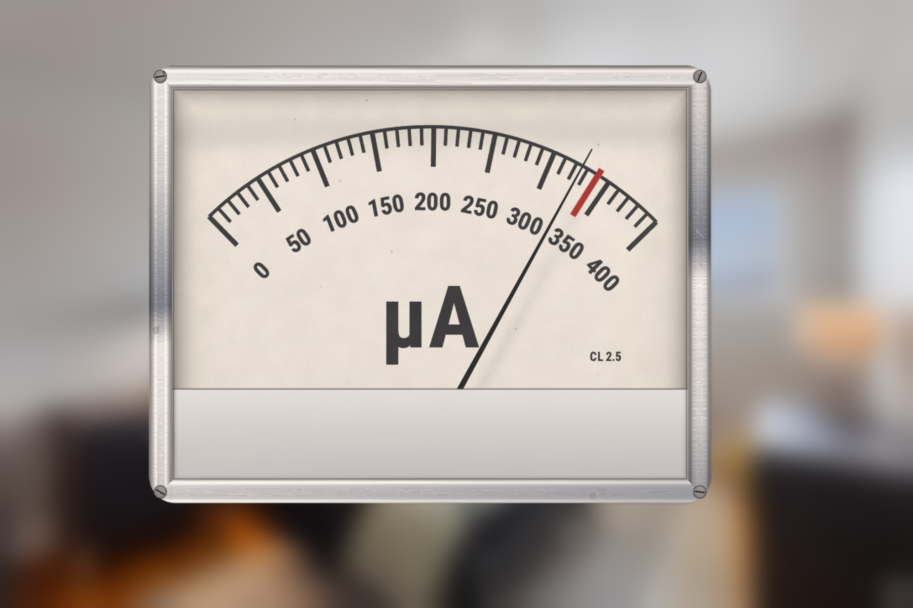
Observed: 325 µA
